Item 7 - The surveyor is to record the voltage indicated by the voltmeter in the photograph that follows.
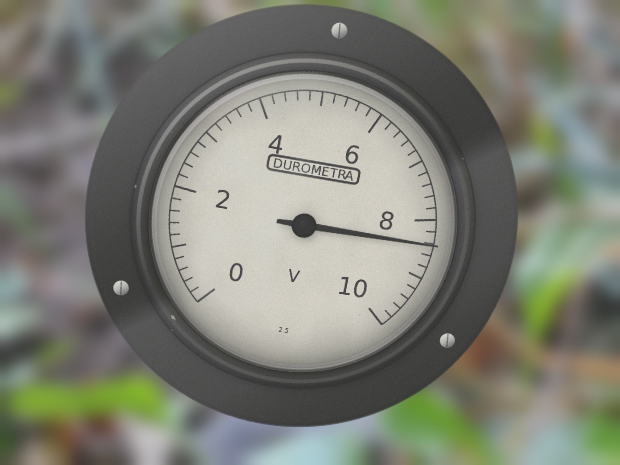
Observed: 8.4 V
